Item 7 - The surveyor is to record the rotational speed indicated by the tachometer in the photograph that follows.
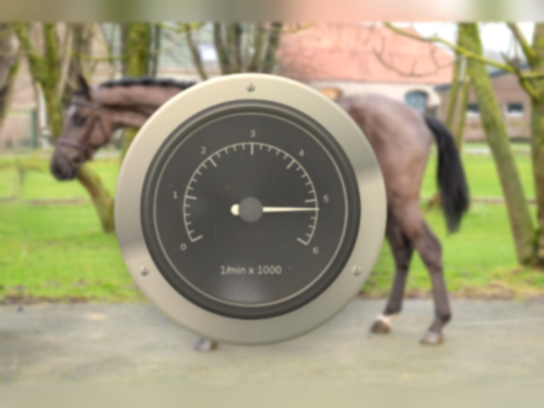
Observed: 5200 rpm
